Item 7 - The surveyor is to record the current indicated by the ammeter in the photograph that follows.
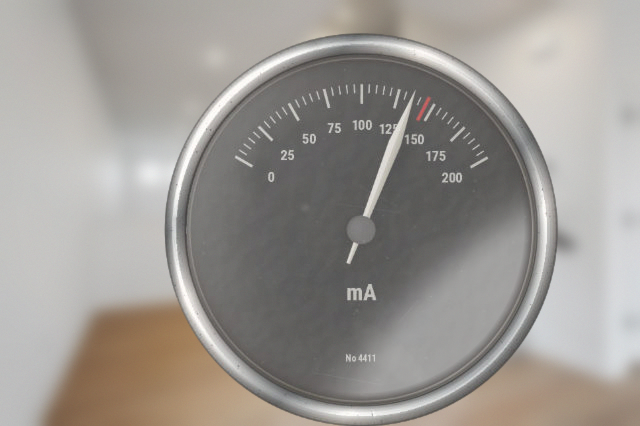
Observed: 135 mA
